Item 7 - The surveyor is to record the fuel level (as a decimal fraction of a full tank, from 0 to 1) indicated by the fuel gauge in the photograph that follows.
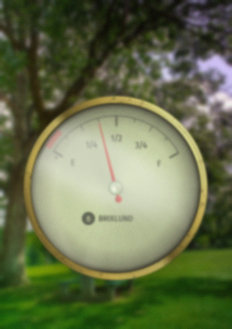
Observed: 0.375
